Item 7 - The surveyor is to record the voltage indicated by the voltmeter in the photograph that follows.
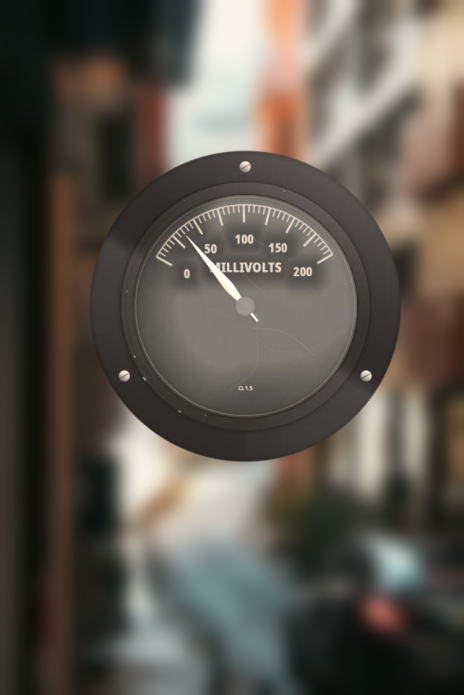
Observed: 35 mV
